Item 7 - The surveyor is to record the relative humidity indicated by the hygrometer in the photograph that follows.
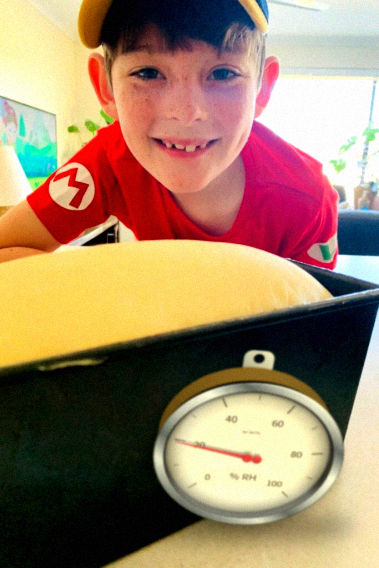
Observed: 20 %
